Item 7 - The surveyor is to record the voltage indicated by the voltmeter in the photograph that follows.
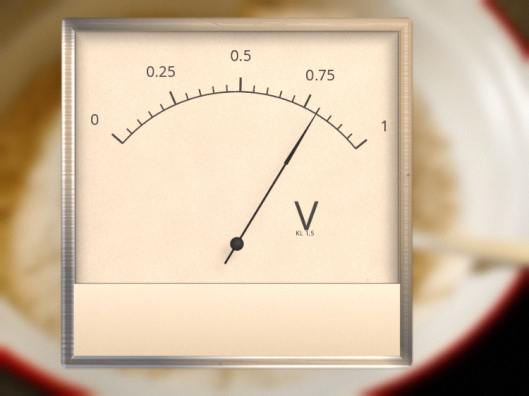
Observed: 0.8 V
